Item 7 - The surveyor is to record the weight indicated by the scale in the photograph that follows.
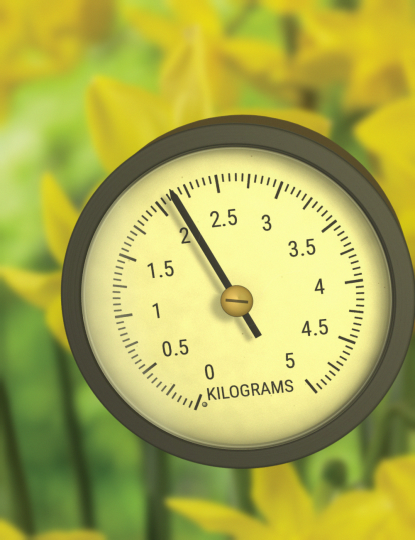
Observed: 2.15 kg
